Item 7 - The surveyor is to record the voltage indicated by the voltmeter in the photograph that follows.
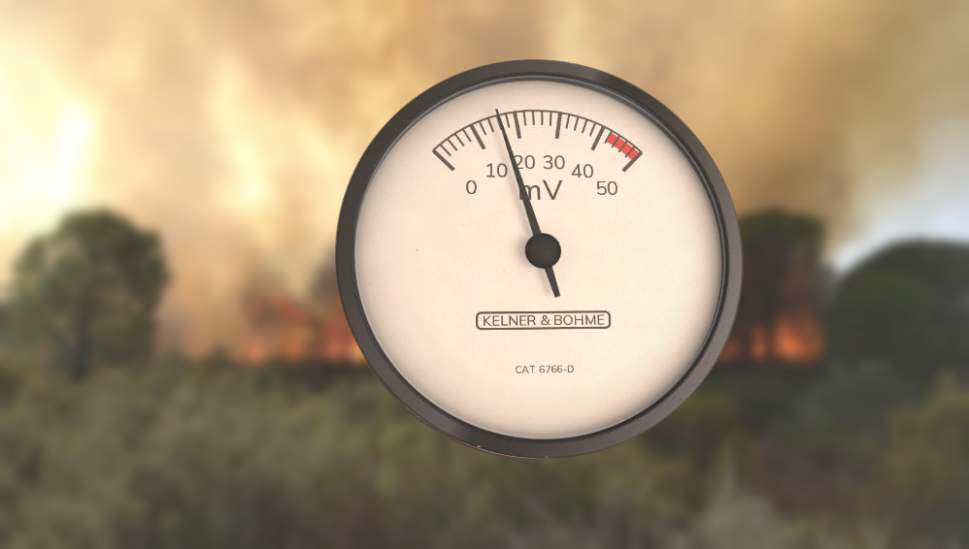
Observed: 16 mV
